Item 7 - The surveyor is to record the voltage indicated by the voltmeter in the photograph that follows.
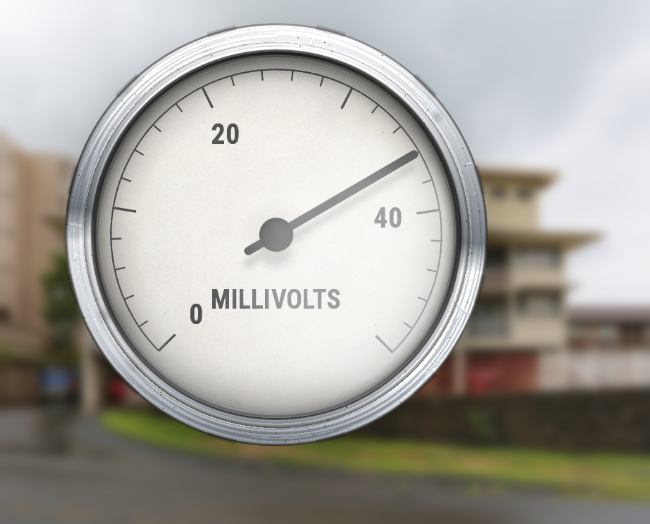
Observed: 36 mV
